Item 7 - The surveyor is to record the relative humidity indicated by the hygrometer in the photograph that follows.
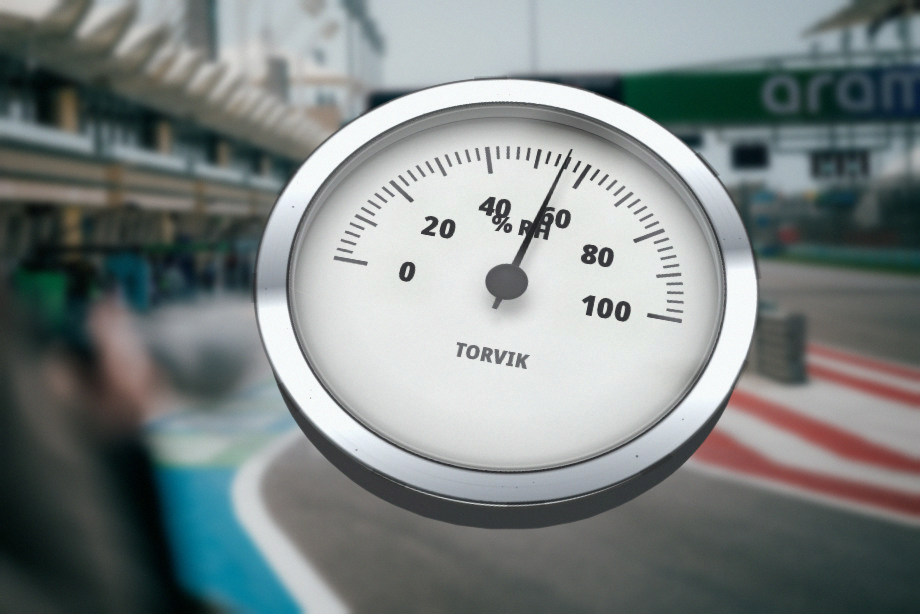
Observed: 56 %
